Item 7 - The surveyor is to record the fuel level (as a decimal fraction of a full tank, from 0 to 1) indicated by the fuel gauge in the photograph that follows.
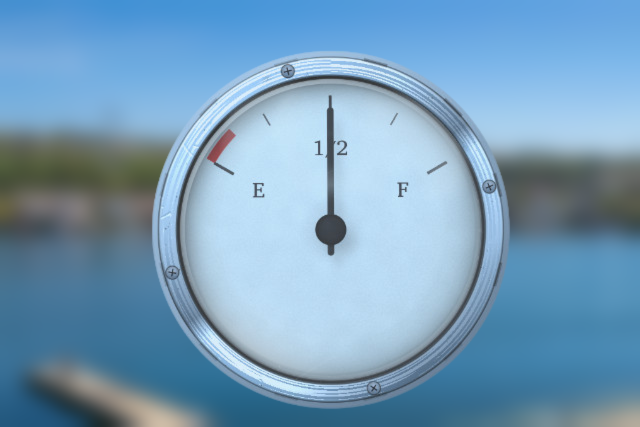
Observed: 0.5
